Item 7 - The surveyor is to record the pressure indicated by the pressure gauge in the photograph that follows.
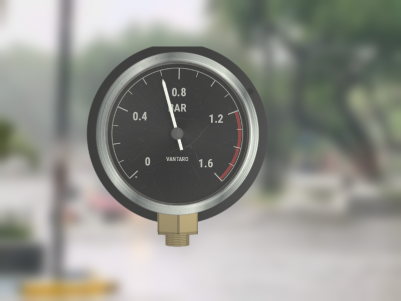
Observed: 0.7 bar
